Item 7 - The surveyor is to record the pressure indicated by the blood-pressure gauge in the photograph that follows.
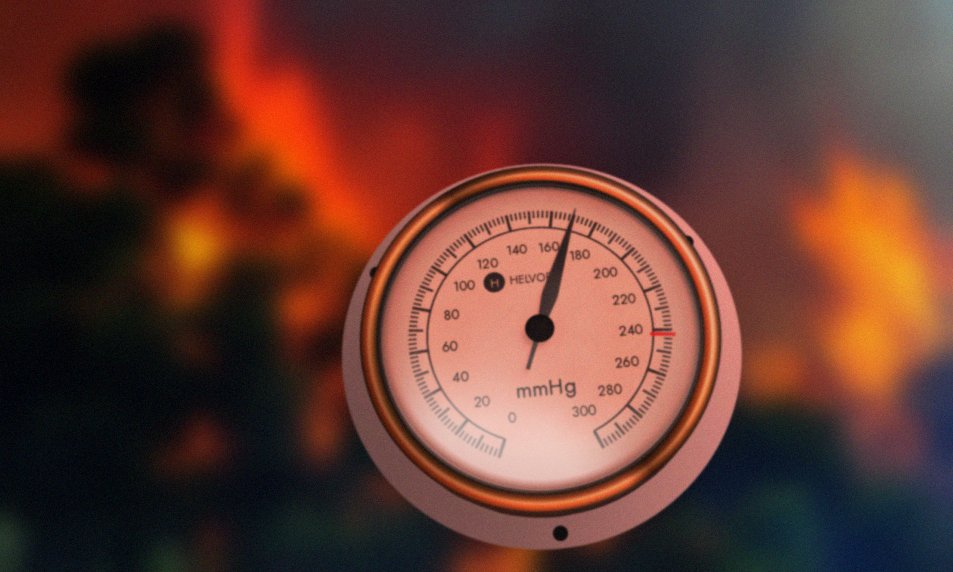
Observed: 170 mmHg
